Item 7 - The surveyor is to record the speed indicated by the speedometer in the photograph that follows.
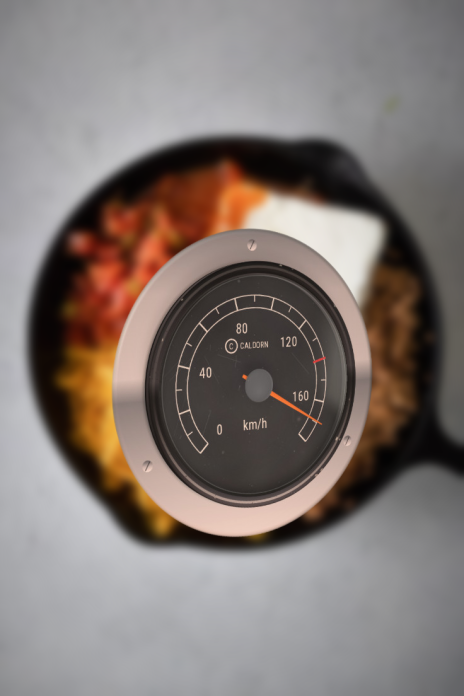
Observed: 170 km/h
